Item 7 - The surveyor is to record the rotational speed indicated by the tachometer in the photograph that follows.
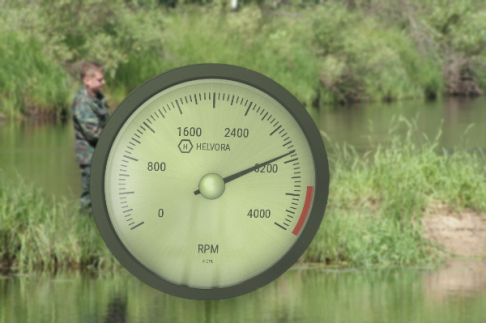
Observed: 3100 rpm
